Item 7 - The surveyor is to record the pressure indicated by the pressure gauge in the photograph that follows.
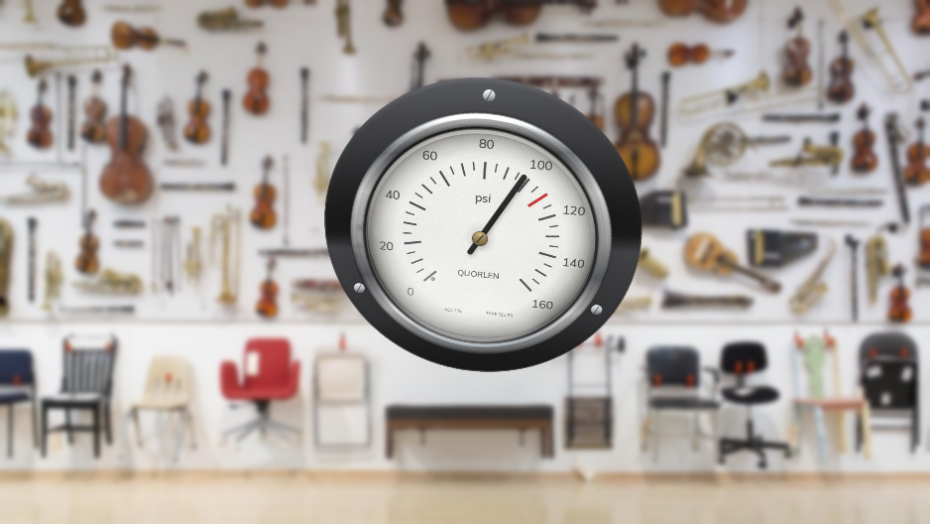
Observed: 97.5 psi
